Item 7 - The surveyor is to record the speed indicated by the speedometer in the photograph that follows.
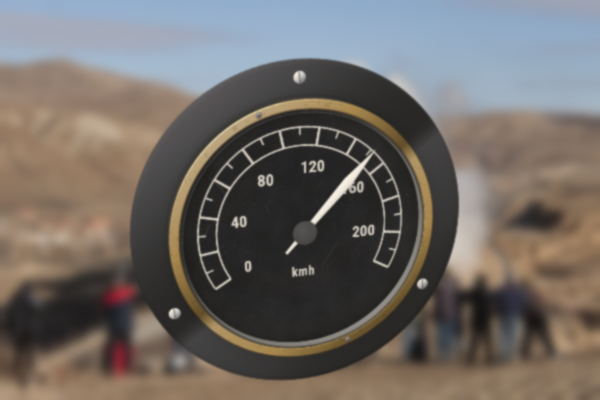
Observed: 150 km/h
